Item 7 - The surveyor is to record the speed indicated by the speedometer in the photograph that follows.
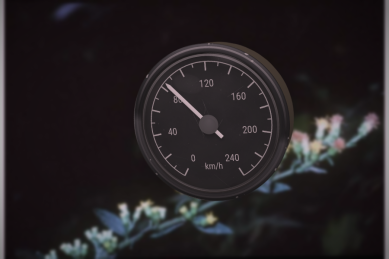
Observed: 85 km/h
